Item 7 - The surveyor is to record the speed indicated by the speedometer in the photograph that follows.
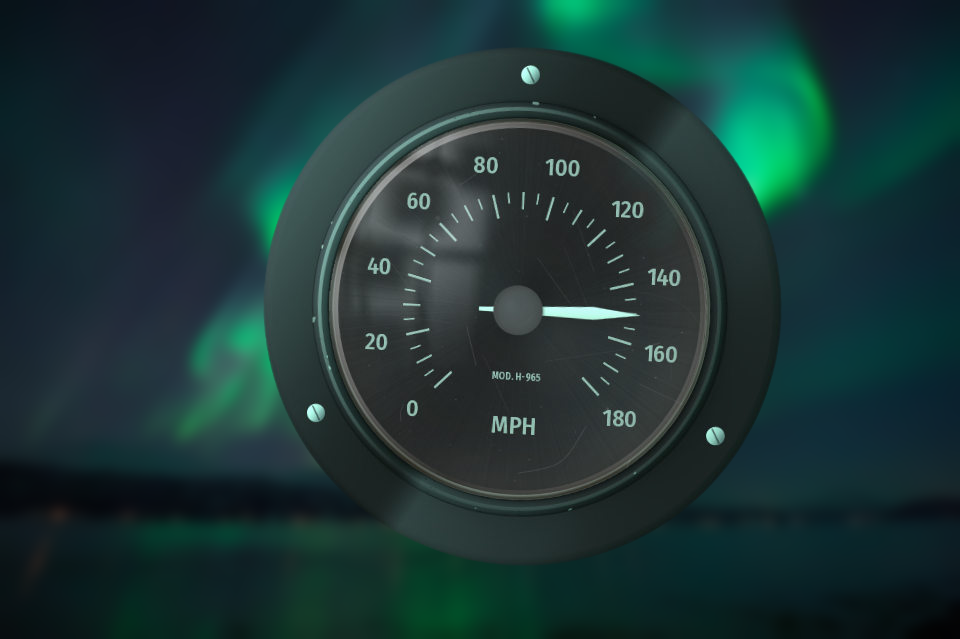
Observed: 150 mph
